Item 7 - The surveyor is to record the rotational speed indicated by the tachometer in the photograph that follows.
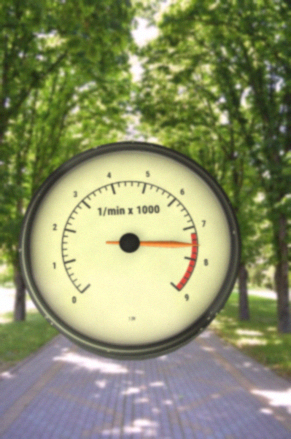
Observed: 7600 rpm
